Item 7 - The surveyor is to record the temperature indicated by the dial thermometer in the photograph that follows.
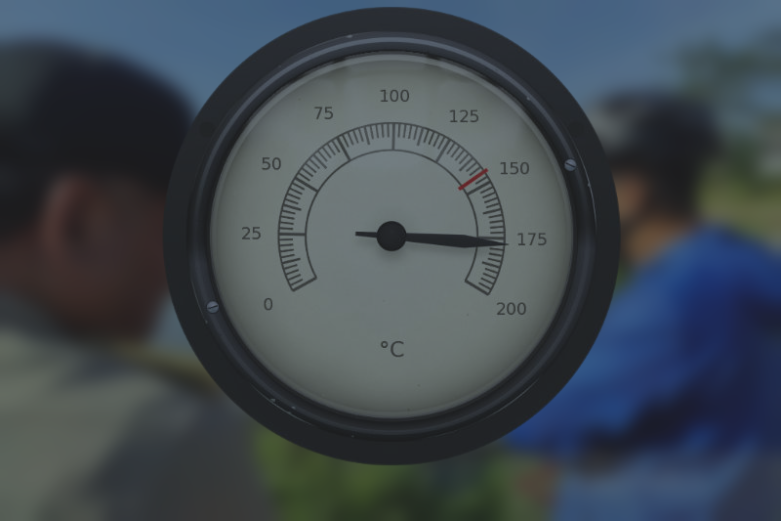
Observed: 177.5 °C
